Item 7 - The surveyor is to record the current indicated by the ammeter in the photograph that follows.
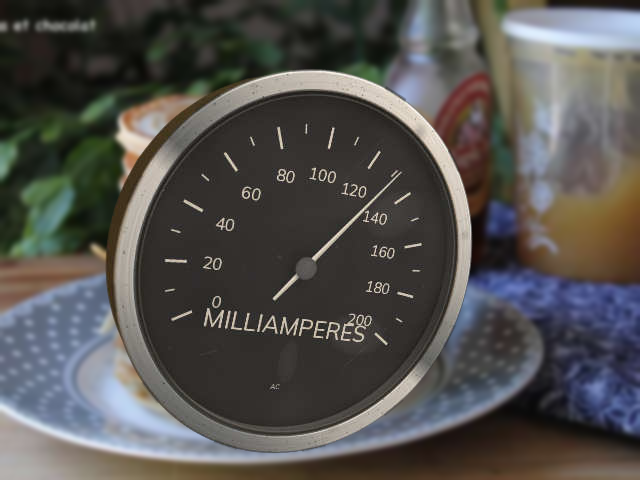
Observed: 130 mA
